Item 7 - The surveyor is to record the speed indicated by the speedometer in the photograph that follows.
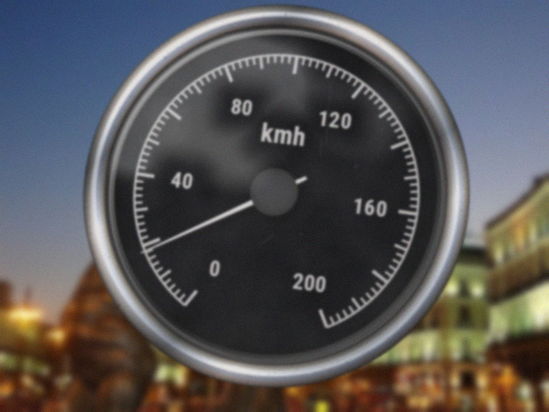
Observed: 18 km/h
